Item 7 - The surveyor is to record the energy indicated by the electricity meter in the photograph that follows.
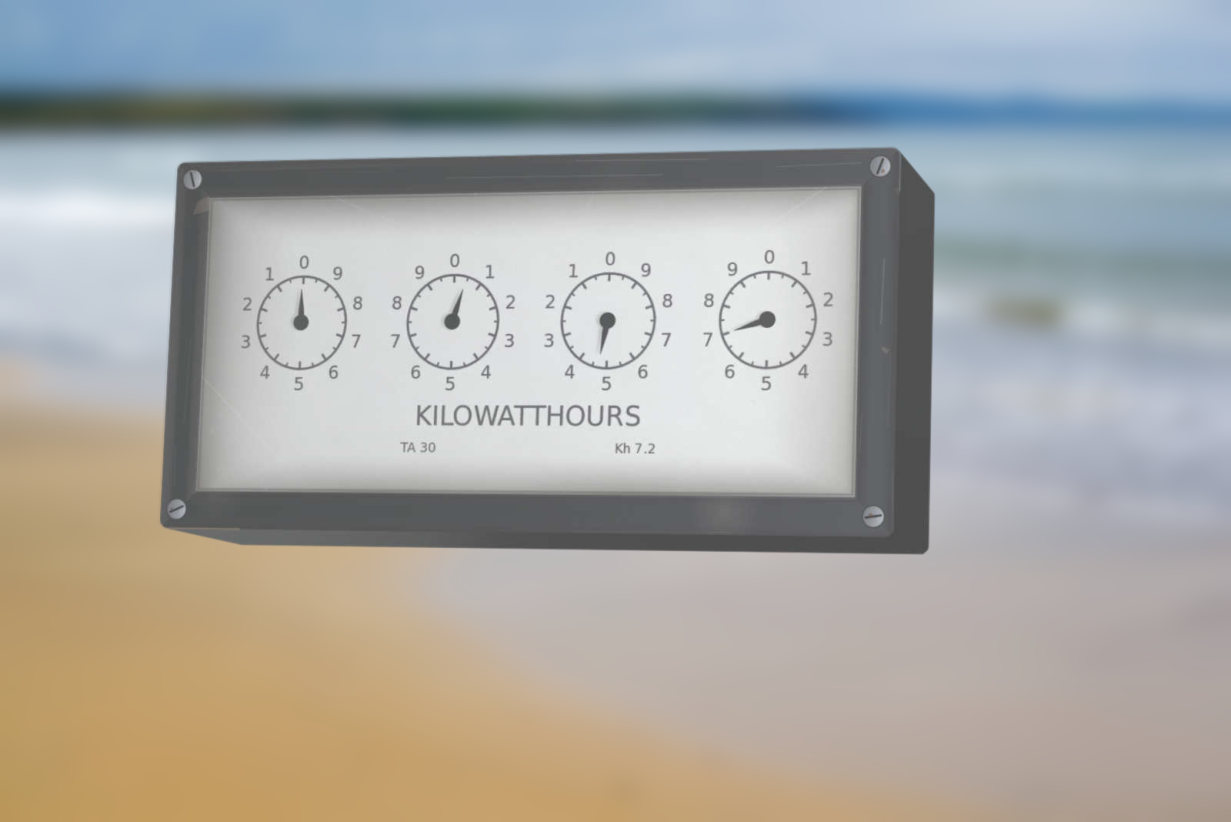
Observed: 47 kWh
